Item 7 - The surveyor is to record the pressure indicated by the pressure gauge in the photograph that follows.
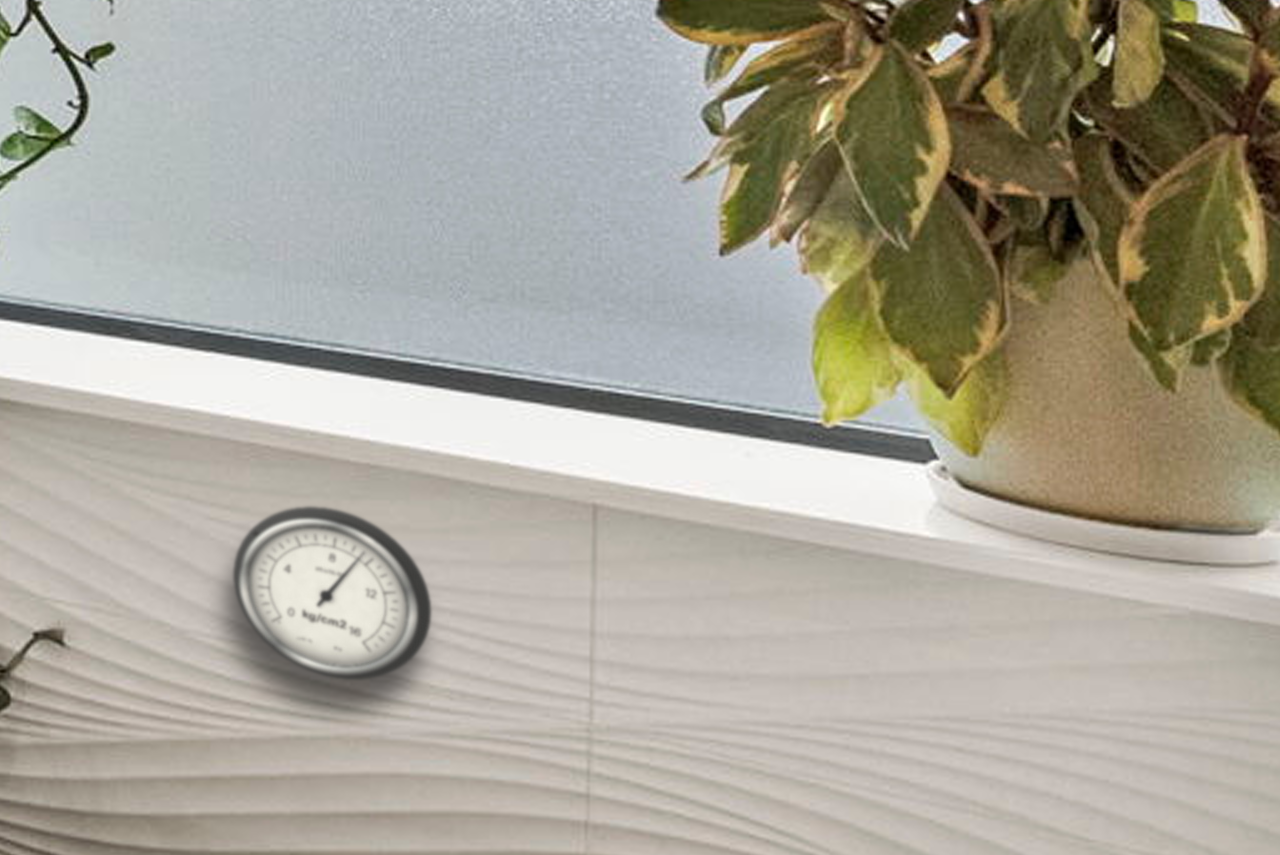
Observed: 9.5 kg/cm²
